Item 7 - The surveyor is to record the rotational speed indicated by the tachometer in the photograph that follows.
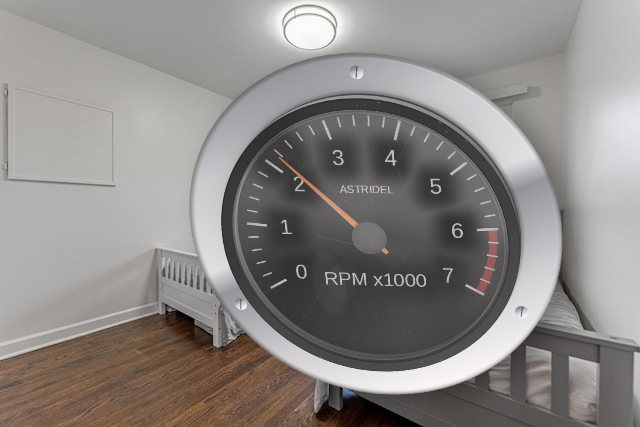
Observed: 2200 rpm
